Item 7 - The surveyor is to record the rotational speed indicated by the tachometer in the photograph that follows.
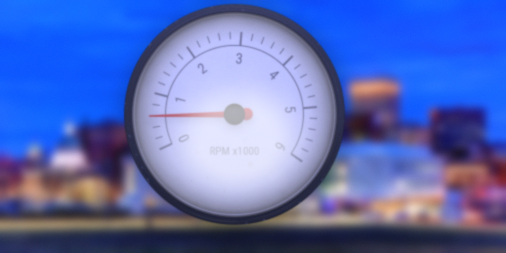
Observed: 600 rpm
